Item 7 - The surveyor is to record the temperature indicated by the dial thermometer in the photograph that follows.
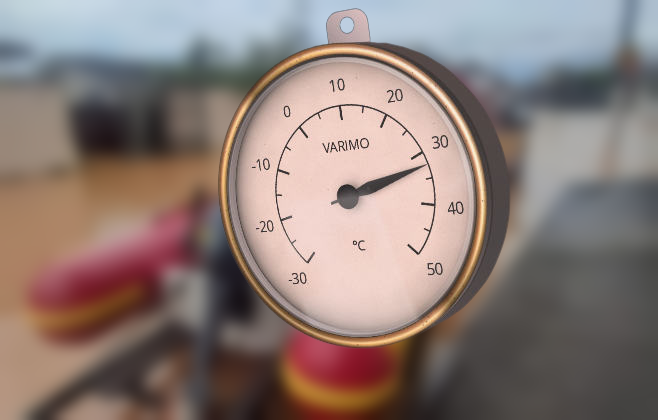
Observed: 32.5 °C
